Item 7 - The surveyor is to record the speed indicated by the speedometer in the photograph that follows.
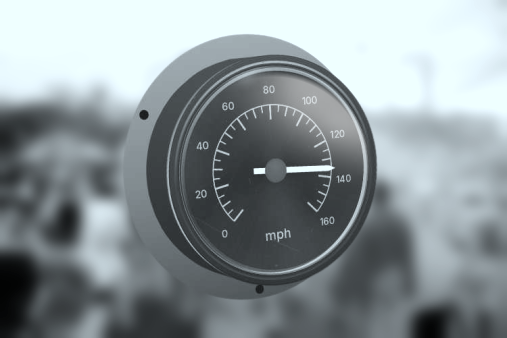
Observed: 135 mph
